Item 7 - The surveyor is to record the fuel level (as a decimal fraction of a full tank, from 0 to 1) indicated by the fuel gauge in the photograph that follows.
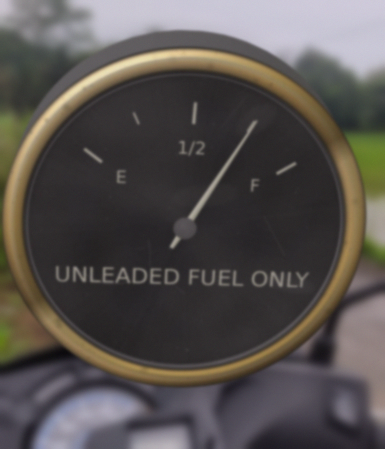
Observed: 0.75
